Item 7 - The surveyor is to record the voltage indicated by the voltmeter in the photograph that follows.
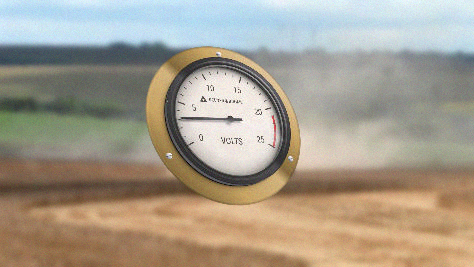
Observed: 3 V
